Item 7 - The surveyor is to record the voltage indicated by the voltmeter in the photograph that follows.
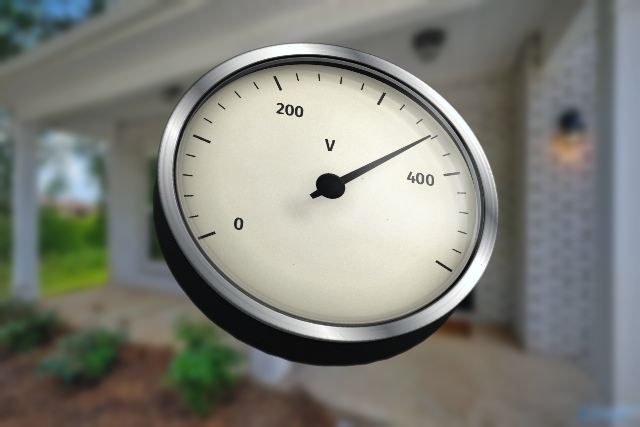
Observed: 360 V
